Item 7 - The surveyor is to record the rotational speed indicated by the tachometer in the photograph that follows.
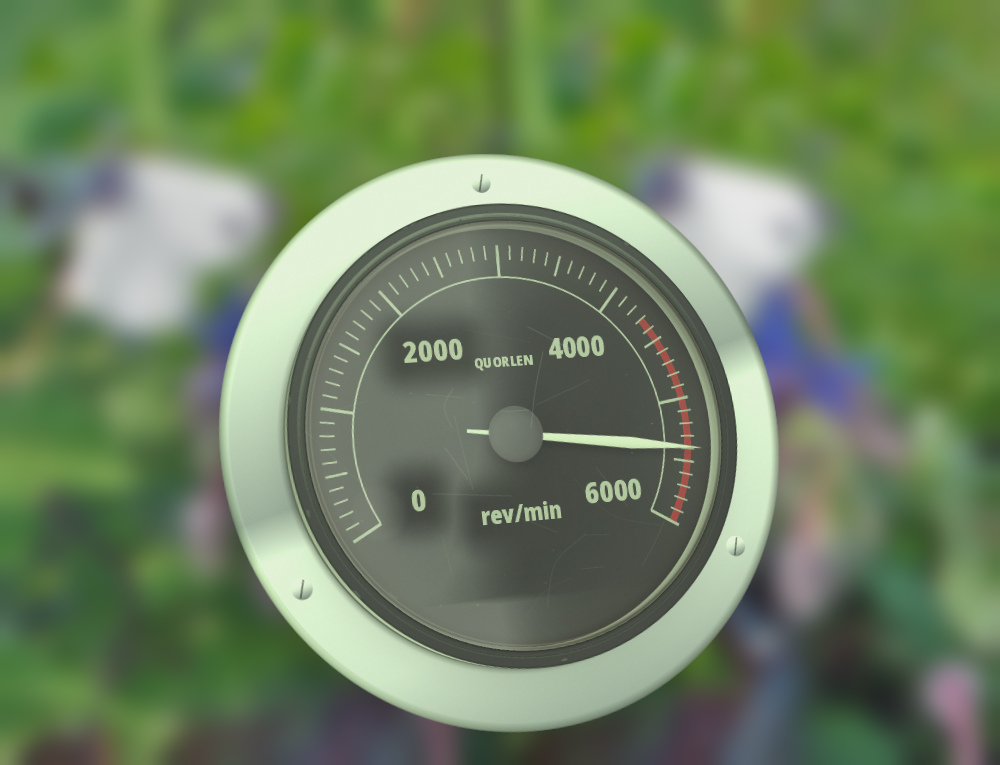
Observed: 5400 rpm
